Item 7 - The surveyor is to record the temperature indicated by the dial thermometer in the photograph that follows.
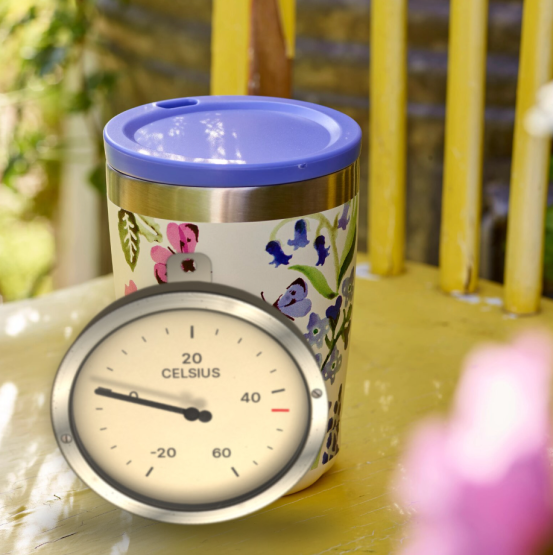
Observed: 0 °C
